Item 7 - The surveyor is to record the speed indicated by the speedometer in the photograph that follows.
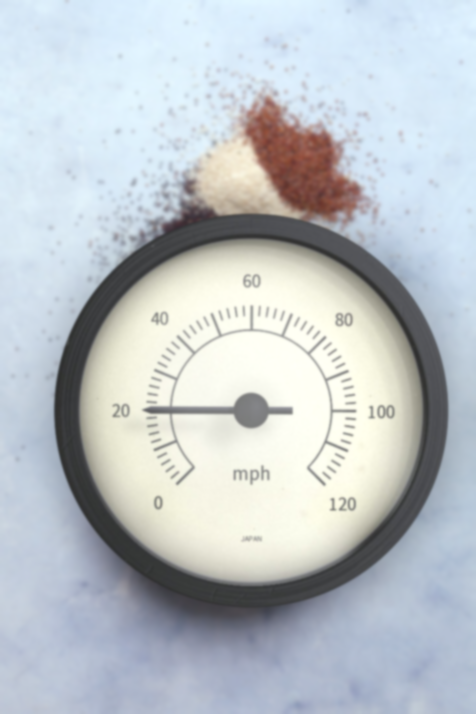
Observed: 20 mph
